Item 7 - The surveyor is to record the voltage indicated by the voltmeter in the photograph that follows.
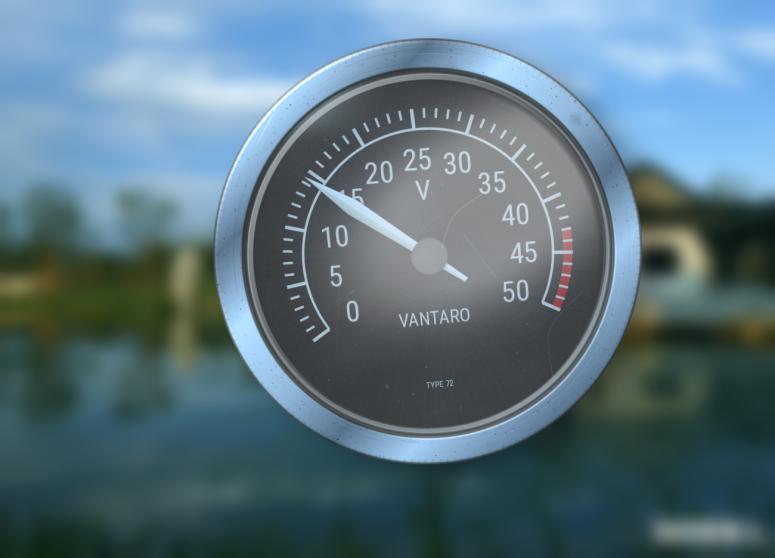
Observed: 14.5 V
